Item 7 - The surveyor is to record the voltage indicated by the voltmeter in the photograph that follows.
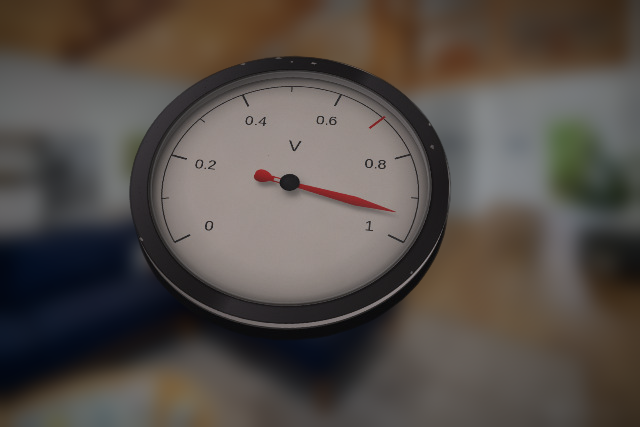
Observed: 0.95 V
